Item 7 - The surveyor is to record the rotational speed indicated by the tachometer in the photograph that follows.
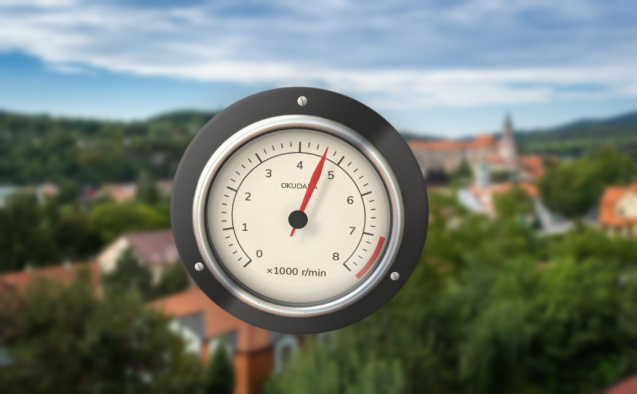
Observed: 4600 rpm
